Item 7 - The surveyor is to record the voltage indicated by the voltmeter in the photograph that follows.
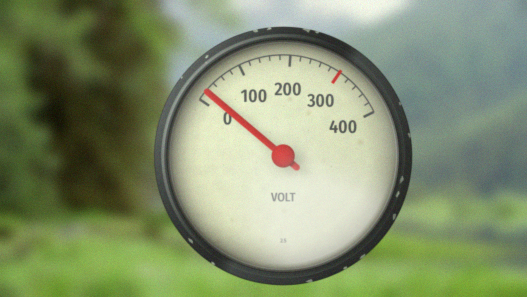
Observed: 20 V
